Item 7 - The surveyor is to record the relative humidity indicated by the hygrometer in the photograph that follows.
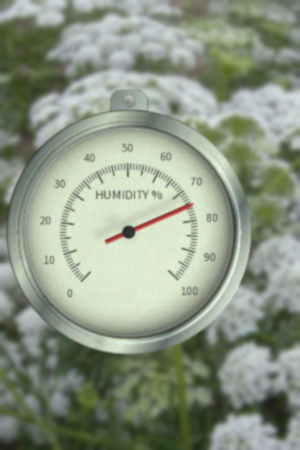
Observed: 75 %
